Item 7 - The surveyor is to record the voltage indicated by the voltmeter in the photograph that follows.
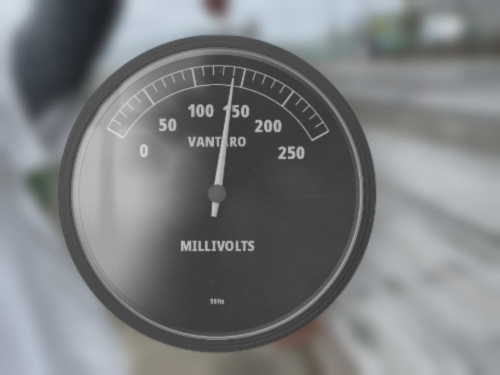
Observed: 140 mV
